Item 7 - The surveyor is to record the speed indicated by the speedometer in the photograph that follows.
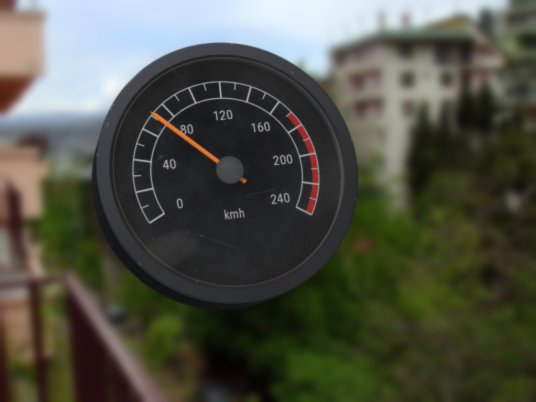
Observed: 70 km/h
